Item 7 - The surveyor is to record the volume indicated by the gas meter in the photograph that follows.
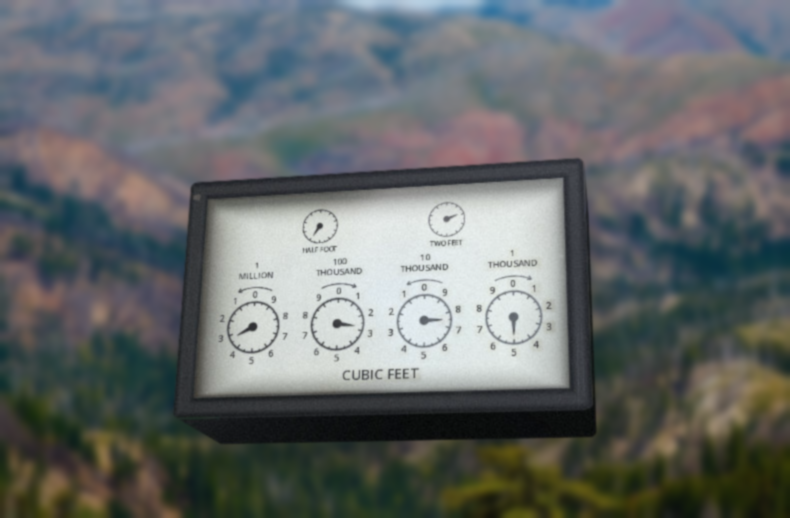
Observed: 327500 ft³
